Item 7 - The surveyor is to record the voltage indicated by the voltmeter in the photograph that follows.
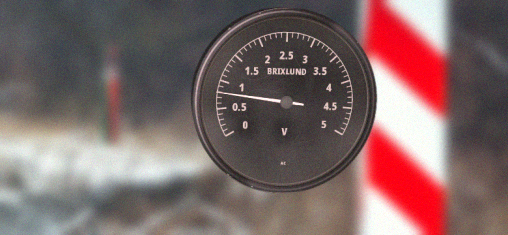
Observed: 0.8 V
